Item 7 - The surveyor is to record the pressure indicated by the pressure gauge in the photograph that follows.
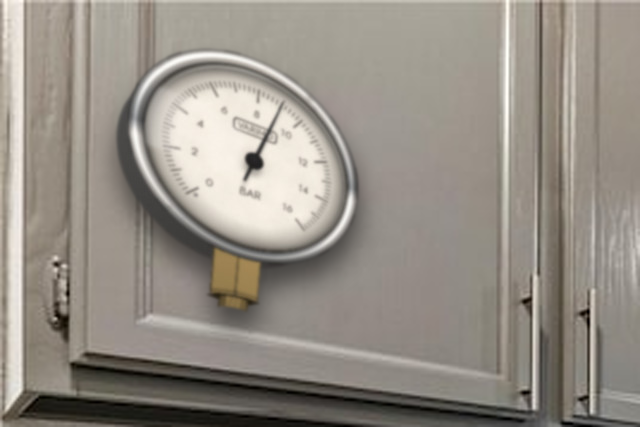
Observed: 9 bar
